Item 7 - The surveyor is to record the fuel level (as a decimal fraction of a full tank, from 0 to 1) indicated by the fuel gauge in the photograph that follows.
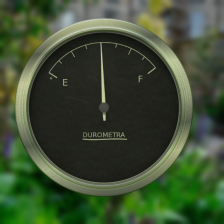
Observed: 0.5
